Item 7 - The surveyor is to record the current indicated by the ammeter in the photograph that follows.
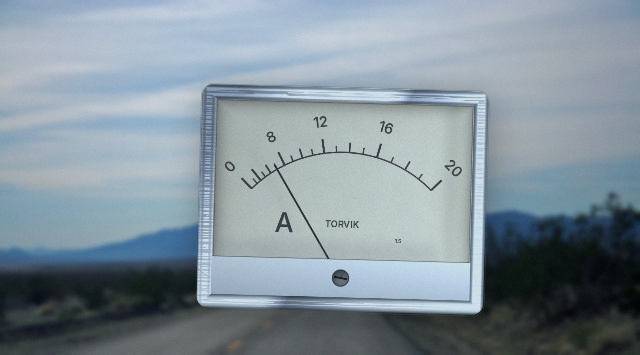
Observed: 7 A
